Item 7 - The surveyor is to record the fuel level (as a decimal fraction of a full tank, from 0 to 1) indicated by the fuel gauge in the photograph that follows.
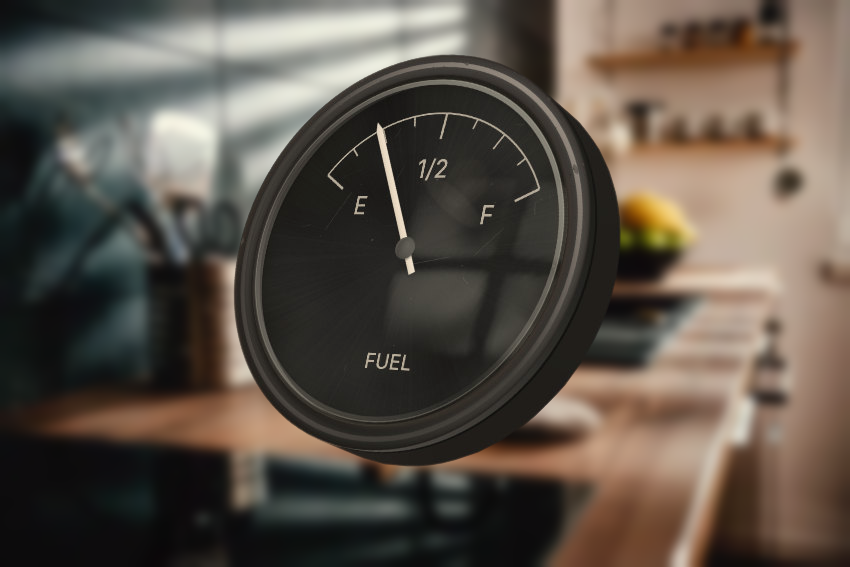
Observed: 0.25
